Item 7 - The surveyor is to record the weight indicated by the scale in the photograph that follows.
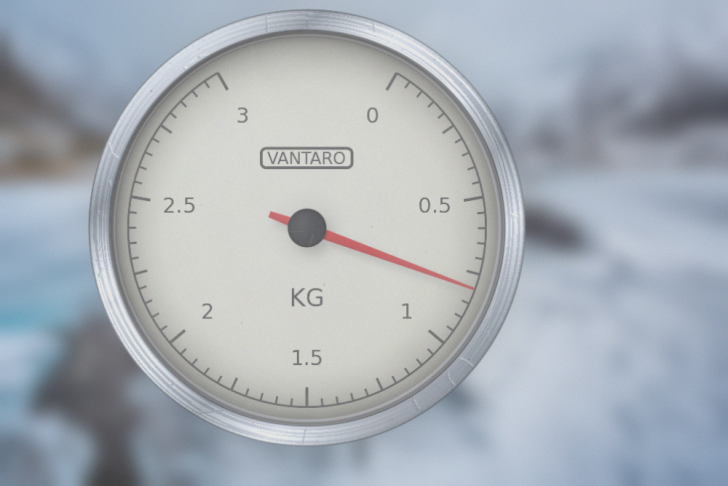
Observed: 0.8 kg
